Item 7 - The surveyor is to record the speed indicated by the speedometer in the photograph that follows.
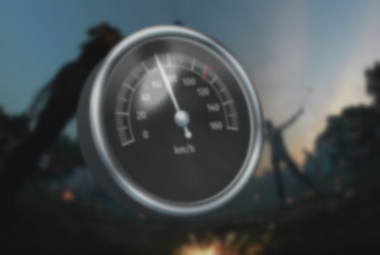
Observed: 70 km/h
